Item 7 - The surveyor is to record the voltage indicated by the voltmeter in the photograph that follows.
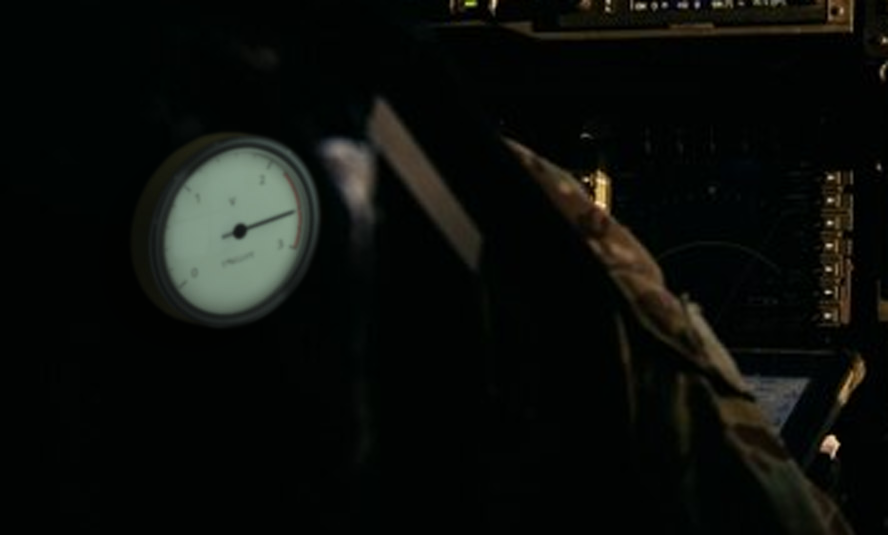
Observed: 2.6 V
